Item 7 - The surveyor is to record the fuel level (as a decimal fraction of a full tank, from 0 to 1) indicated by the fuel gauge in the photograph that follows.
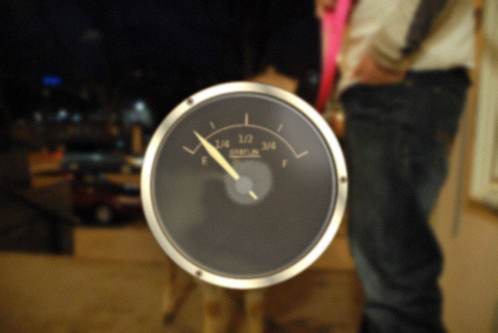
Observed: 0.125
